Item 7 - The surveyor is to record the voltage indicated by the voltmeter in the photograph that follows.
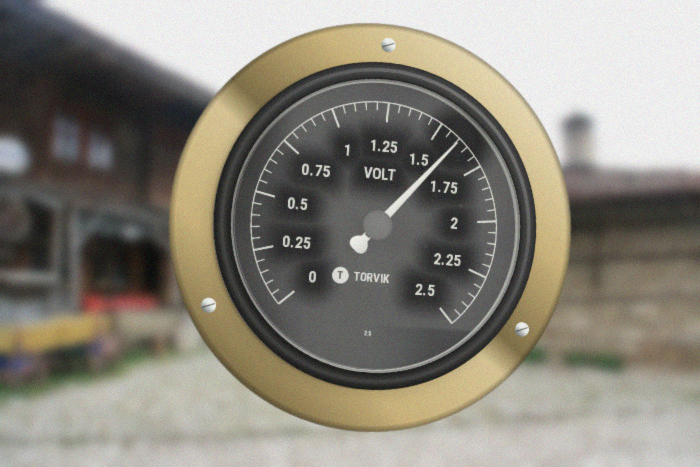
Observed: 1.6 V
